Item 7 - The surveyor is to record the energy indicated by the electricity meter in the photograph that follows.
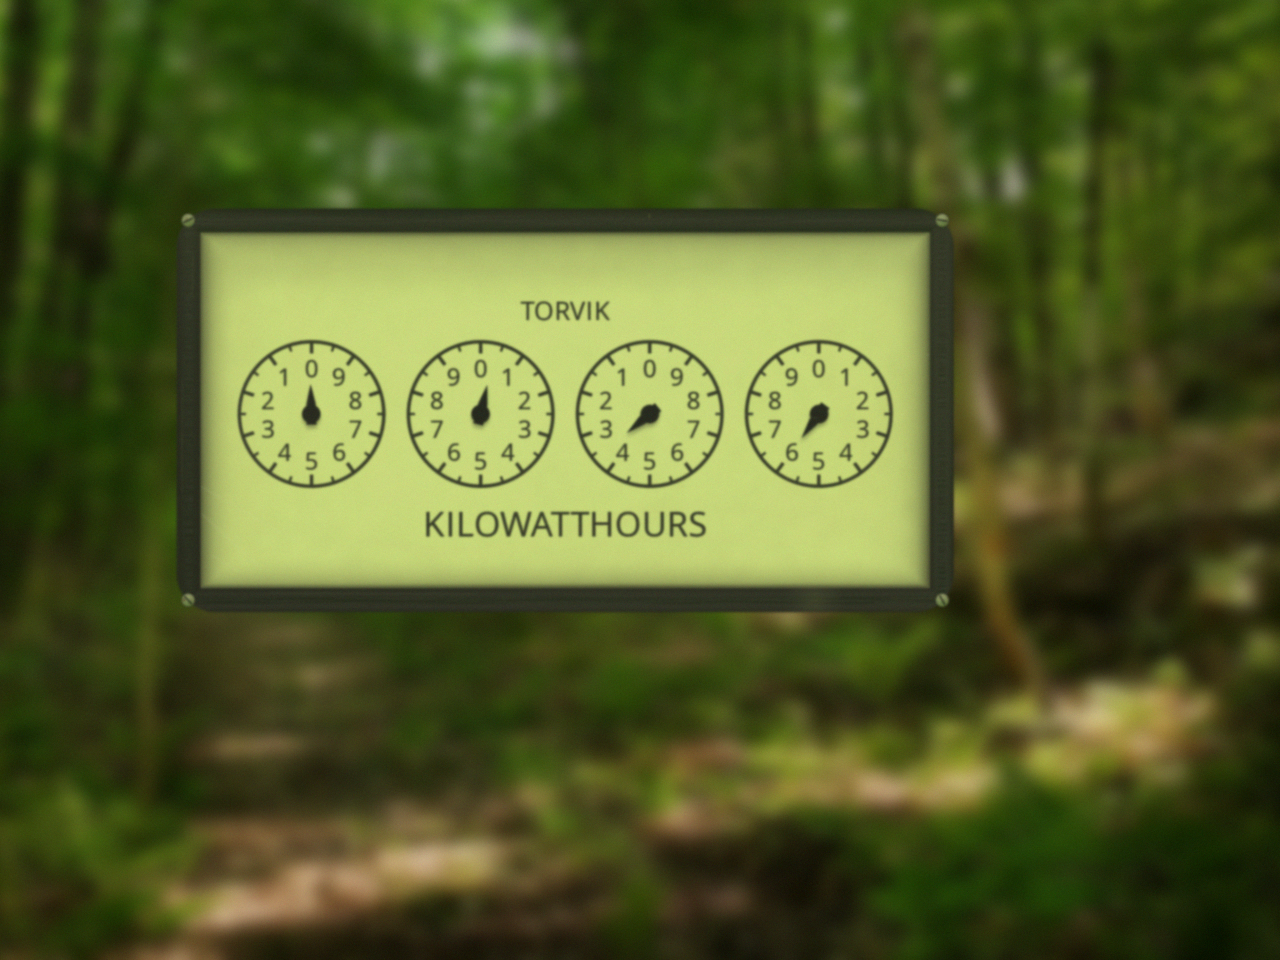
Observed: 36 kWh
